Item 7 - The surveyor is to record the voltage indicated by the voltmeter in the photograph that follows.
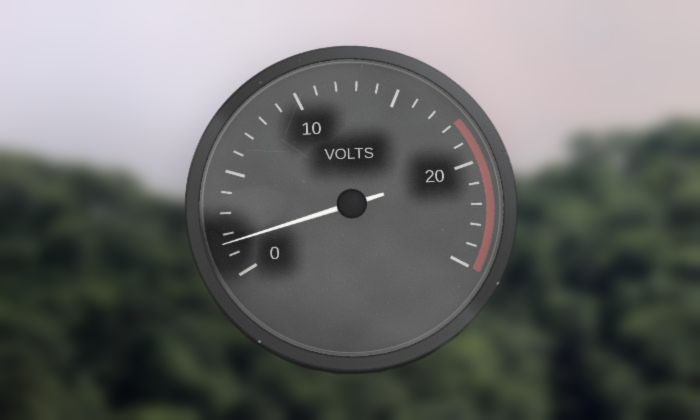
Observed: 1.5 V
